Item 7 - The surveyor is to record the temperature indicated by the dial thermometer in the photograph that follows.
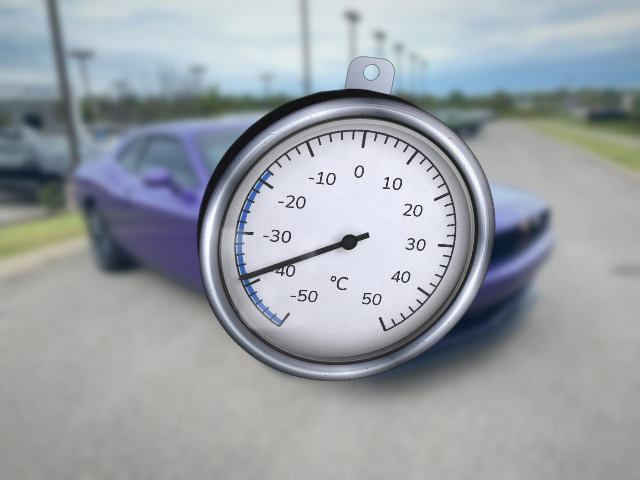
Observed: -38 °C
